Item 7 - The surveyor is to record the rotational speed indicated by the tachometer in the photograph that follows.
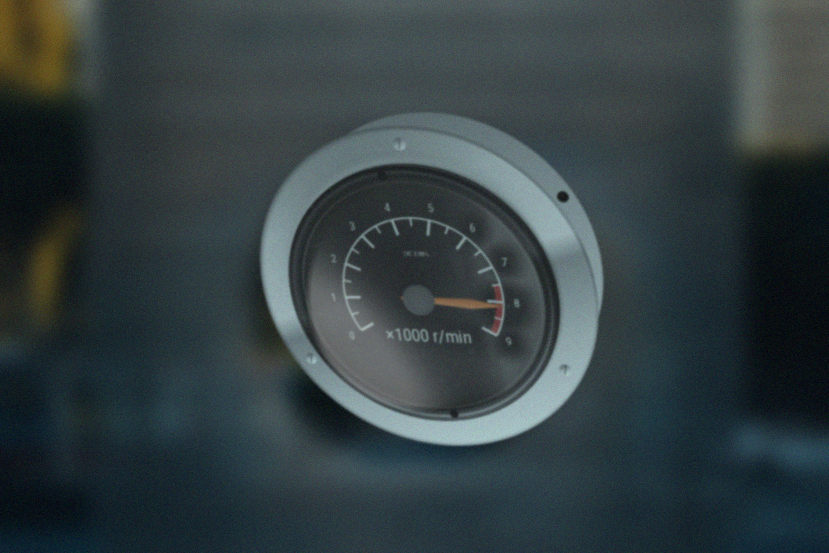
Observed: 8000 rpm
